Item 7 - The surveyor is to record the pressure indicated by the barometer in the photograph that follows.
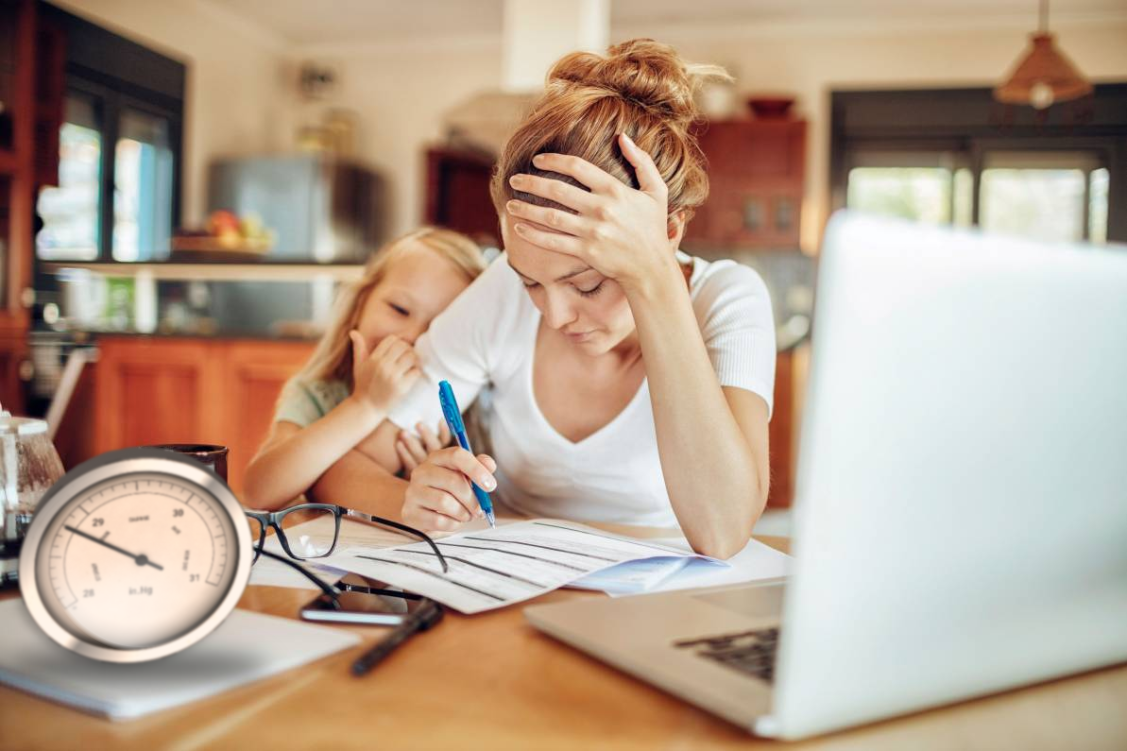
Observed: 28.8 inHg
